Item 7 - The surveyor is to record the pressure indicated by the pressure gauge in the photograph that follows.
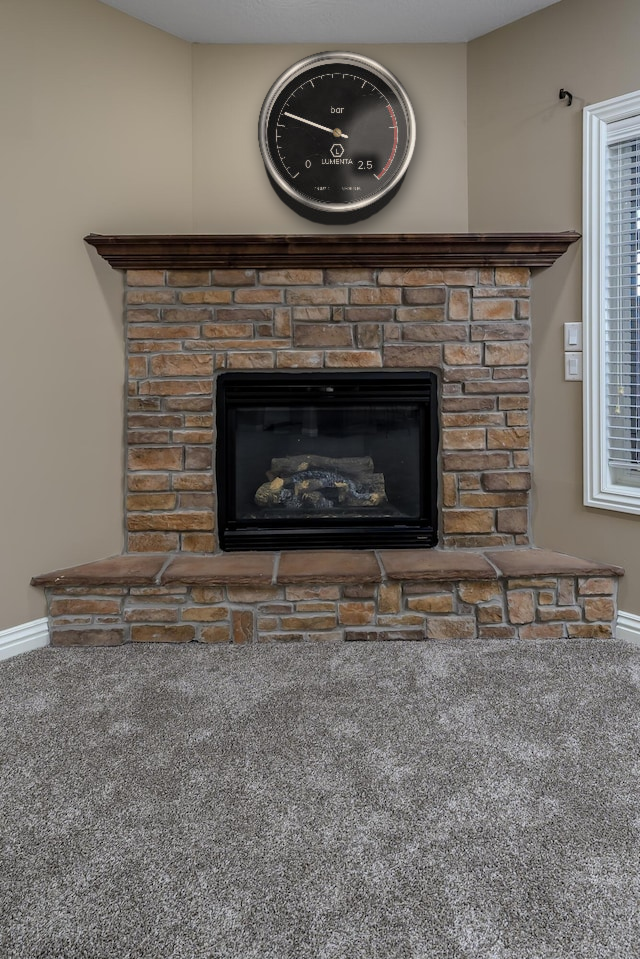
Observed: 0.6 bar
